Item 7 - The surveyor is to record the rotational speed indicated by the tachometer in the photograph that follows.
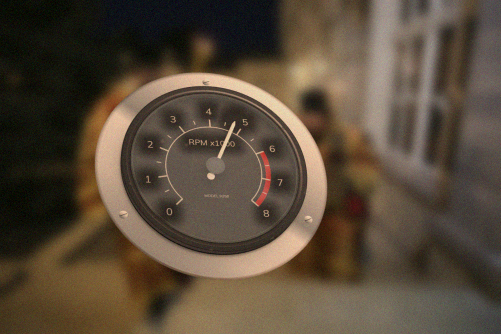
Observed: 4750 rpm
